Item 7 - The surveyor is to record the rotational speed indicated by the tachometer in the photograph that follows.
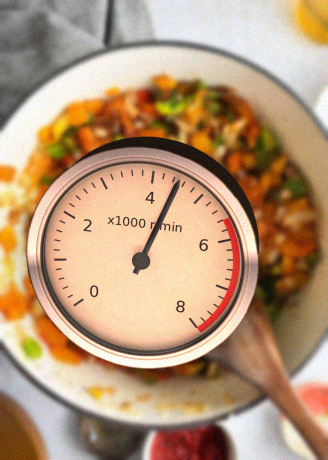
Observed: 4500 rpm
